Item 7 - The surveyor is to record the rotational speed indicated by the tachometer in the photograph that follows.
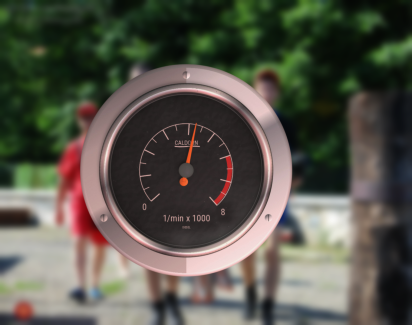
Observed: 4250 rpm
